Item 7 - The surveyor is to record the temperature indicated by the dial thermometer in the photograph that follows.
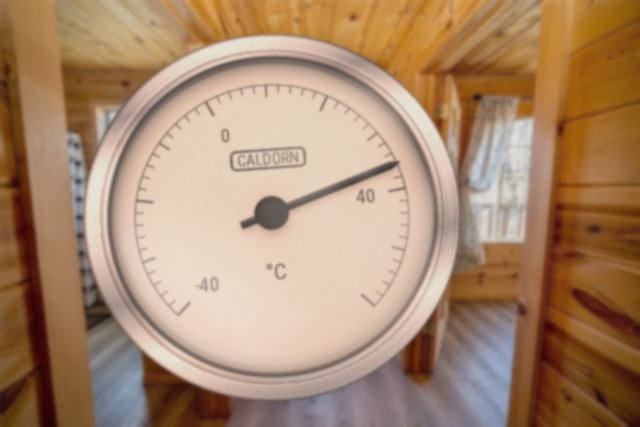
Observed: 36 °C
